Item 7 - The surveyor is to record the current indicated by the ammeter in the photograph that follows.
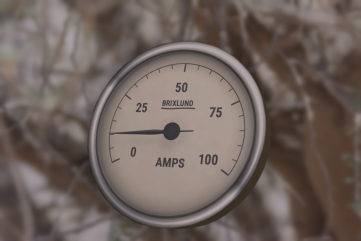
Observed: 10 A
